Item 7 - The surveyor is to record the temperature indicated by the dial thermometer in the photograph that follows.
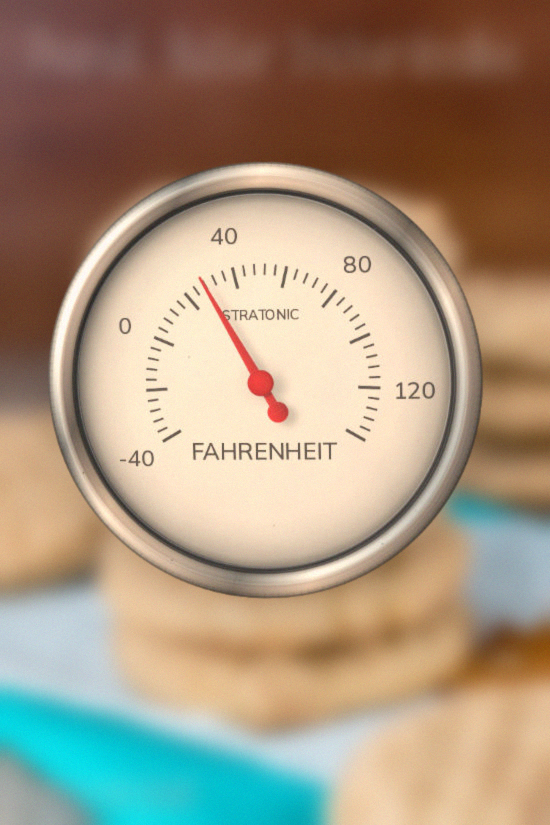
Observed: 28 °F
